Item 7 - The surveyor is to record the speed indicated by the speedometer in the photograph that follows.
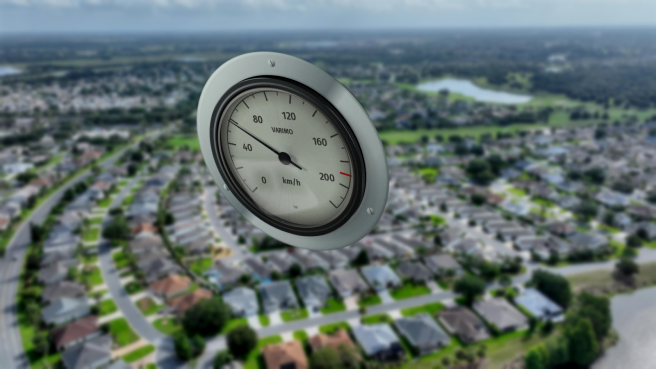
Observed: 60 km/h
